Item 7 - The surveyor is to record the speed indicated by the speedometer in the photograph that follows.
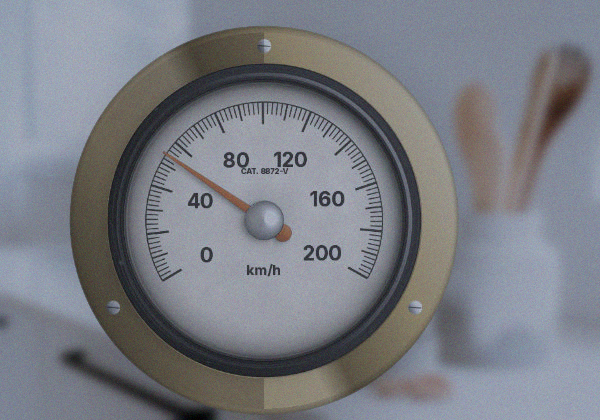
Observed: 54 km/h
